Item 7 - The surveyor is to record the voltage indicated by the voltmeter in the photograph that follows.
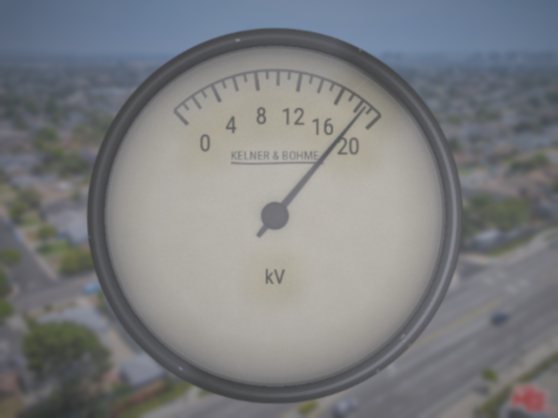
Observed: 18.5 kV
